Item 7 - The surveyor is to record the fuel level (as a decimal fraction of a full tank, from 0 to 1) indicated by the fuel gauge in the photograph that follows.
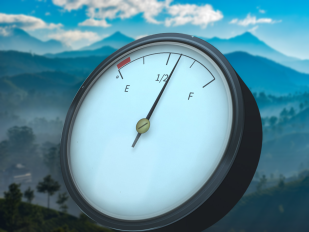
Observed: 0.625
